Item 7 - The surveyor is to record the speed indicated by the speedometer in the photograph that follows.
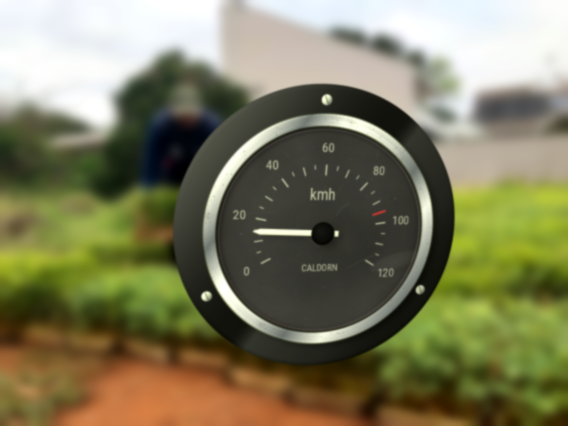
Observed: 15 km/h
